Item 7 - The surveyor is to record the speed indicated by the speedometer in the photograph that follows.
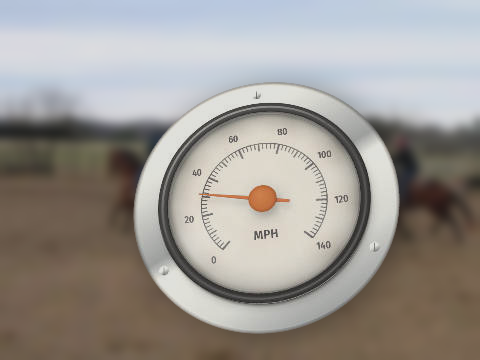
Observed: 30 mph
